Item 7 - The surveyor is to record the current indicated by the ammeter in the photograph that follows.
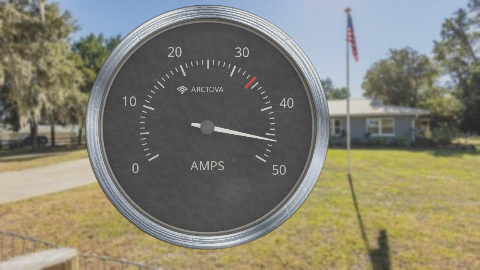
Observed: 46 A
